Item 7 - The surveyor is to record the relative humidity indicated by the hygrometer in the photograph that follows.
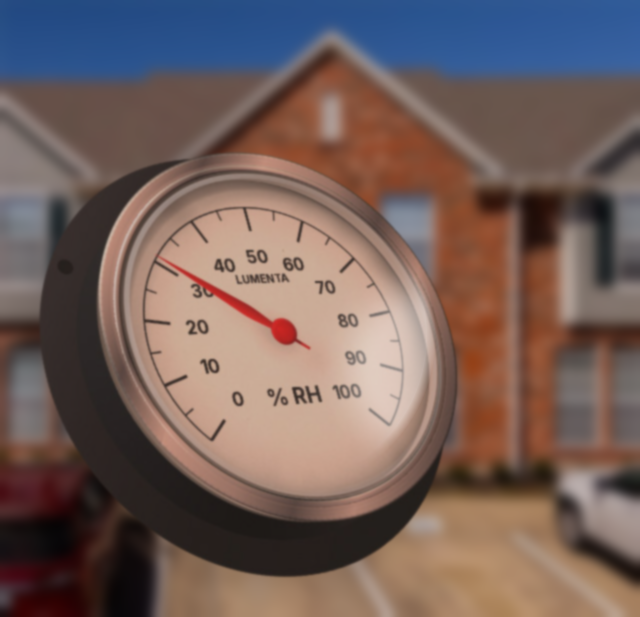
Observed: 30 %
